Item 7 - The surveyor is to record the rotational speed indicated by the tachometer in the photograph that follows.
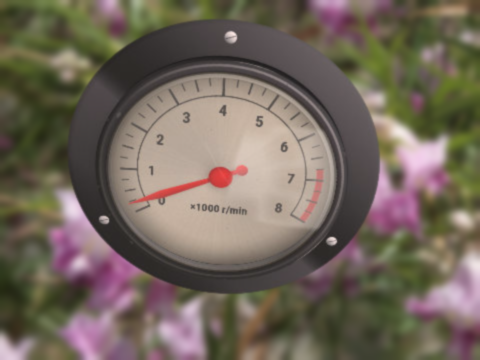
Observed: 250 rpm
